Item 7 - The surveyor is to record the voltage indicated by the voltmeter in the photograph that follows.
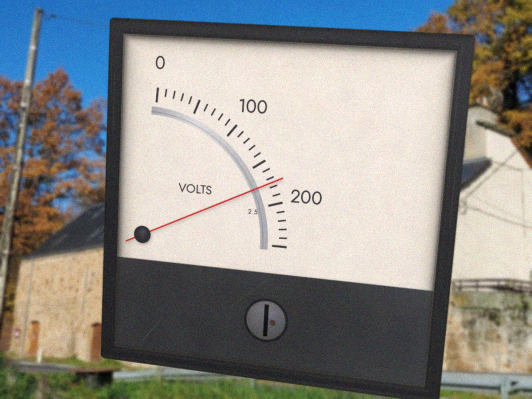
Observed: 175 V
